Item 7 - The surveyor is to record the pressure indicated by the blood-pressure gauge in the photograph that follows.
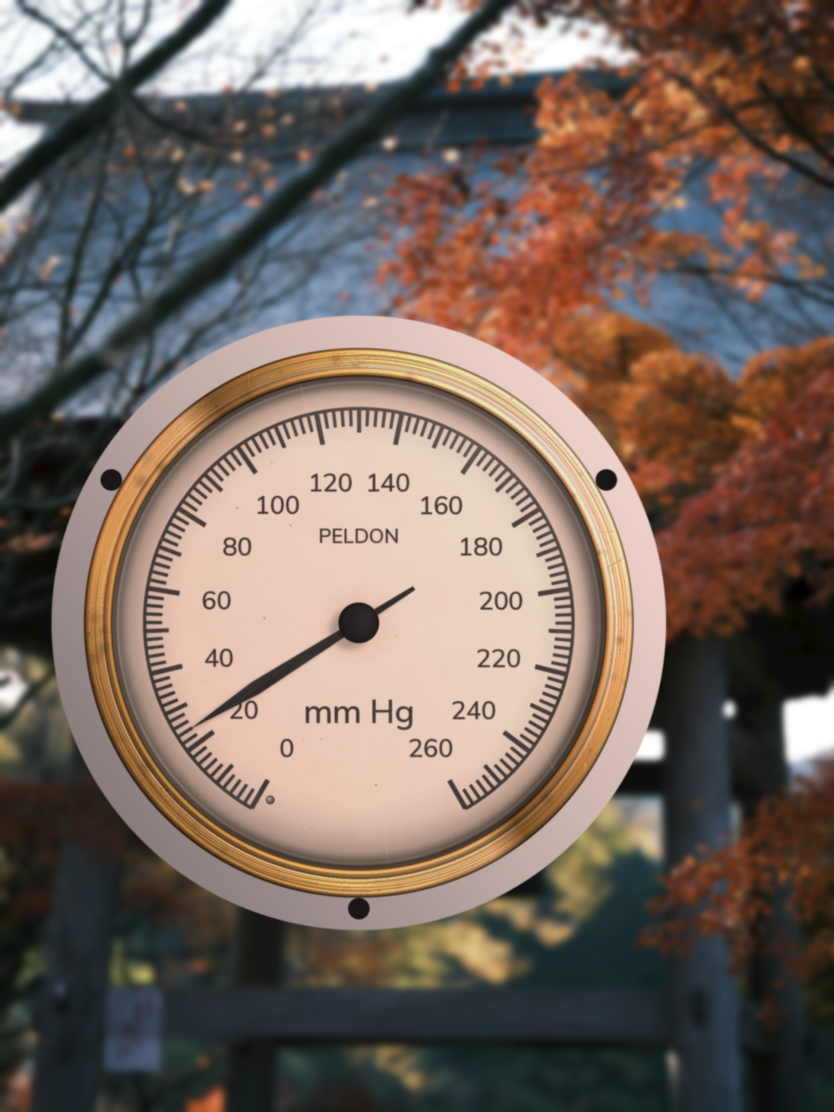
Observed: 24 mmHg
